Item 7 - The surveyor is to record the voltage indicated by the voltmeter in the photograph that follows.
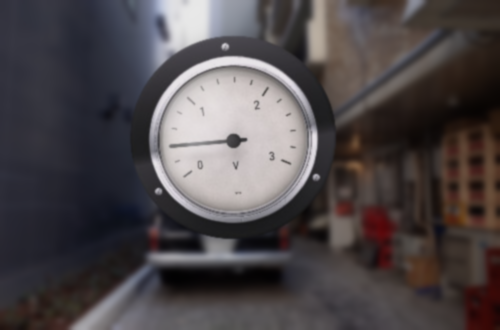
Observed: 0.4 V
